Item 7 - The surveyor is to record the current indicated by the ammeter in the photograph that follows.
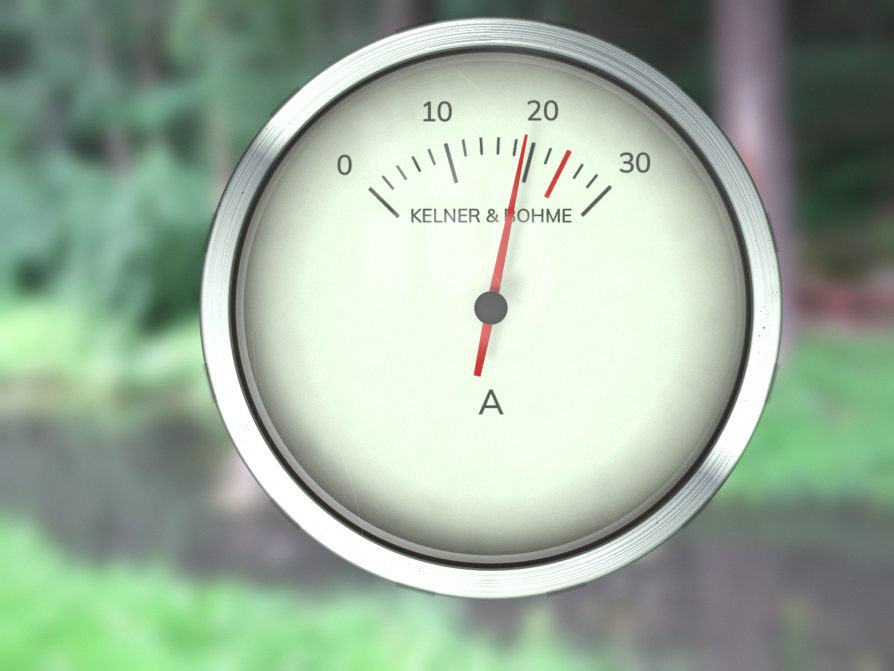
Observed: 19 A
